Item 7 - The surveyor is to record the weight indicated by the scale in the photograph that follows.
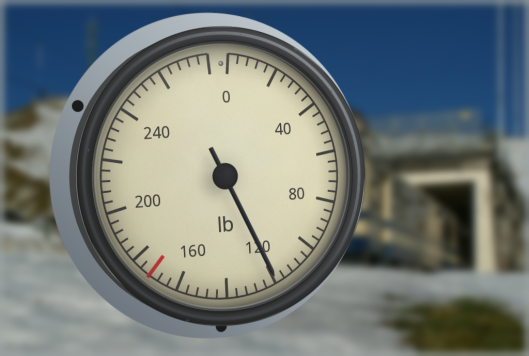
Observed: 120 lb
